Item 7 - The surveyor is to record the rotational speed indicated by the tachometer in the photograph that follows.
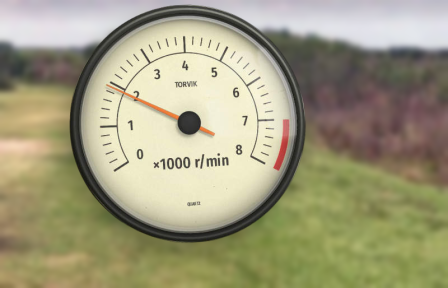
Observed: 1900 rpm
